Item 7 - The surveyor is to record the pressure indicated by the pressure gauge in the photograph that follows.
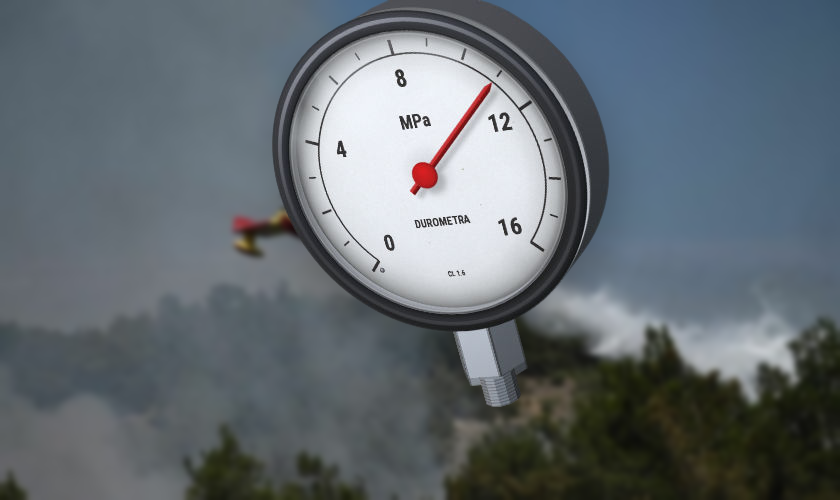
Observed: 11 MPa
